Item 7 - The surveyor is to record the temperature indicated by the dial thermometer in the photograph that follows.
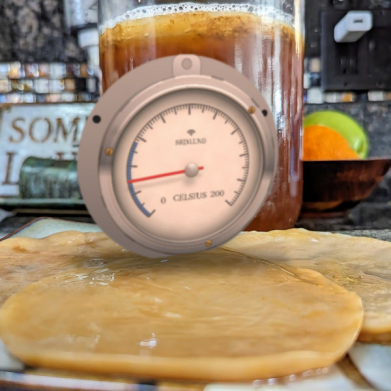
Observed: 30 °C
